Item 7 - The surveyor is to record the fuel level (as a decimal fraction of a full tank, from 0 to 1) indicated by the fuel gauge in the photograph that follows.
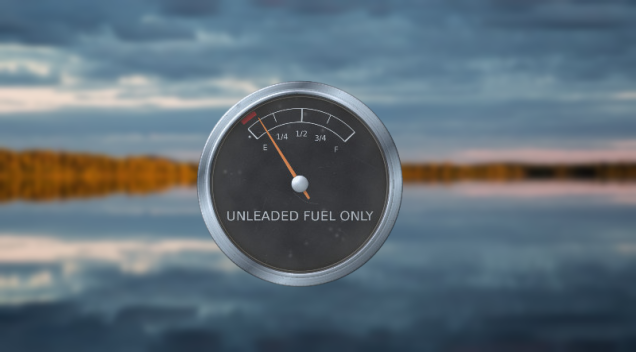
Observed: 0.125
